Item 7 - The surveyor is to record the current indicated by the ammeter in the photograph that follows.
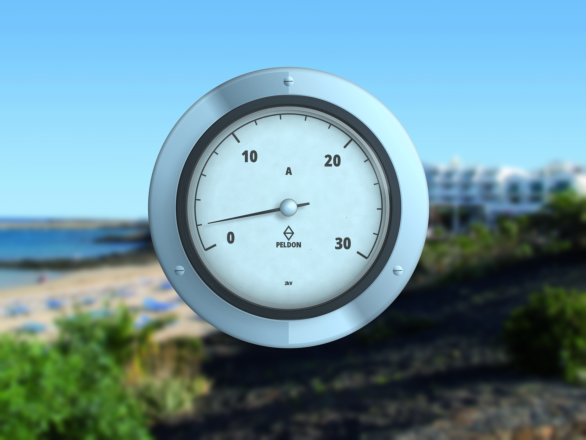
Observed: 2 A
